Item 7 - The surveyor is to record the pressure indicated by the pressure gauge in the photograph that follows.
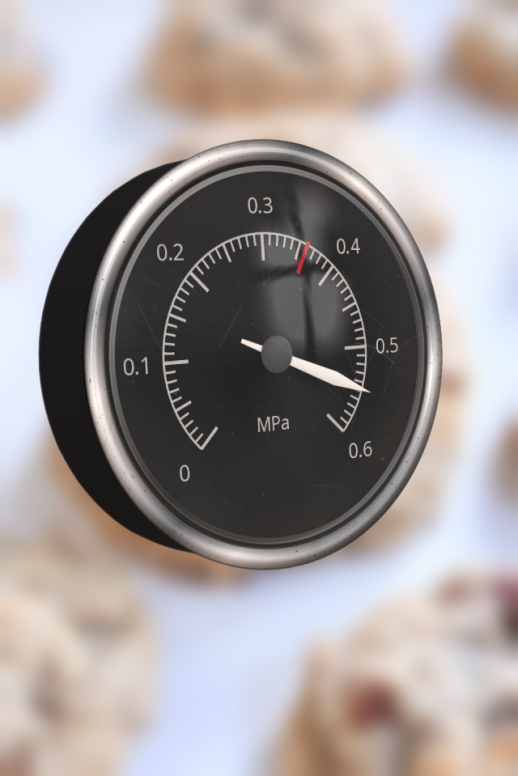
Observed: 0.55 MPa
